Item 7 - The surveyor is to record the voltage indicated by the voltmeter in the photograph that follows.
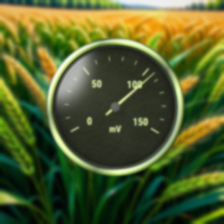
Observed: 105 mV
